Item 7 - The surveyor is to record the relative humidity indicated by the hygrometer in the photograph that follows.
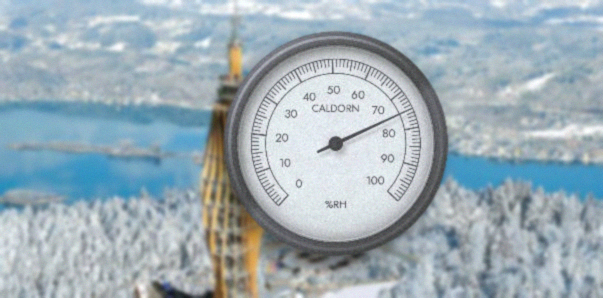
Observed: 75 %
